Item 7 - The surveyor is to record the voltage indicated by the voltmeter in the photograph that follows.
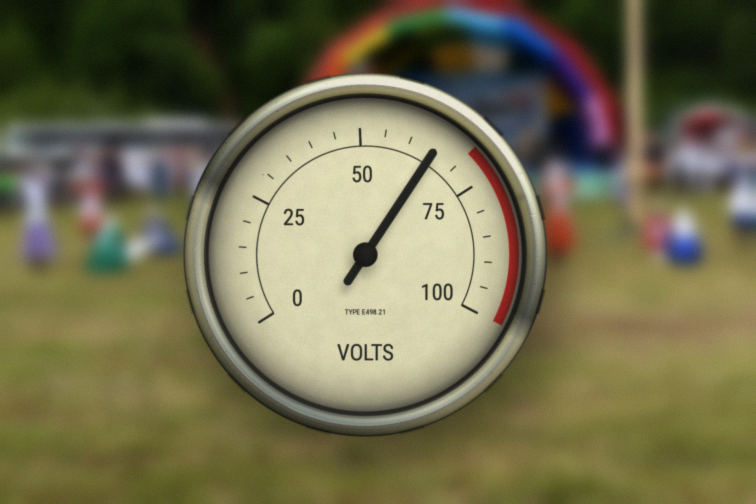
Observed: 65 V
